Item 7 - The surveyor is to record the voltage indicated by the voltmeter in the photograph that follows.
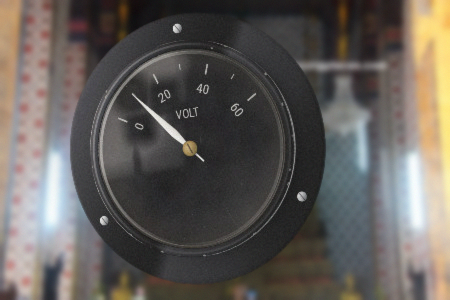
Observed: 10 V
